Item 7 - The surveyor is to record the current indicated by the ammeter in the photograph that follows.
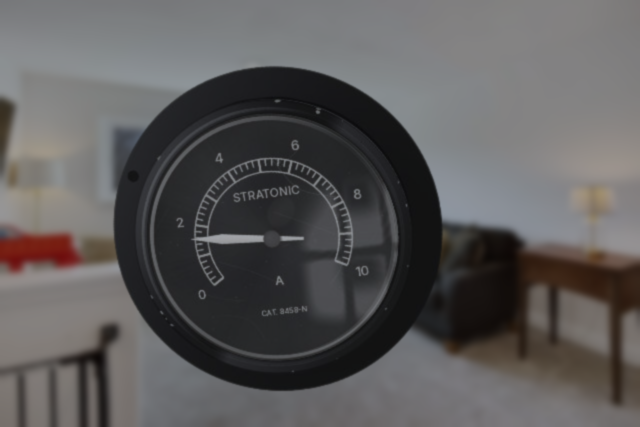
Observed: 1.6 A
